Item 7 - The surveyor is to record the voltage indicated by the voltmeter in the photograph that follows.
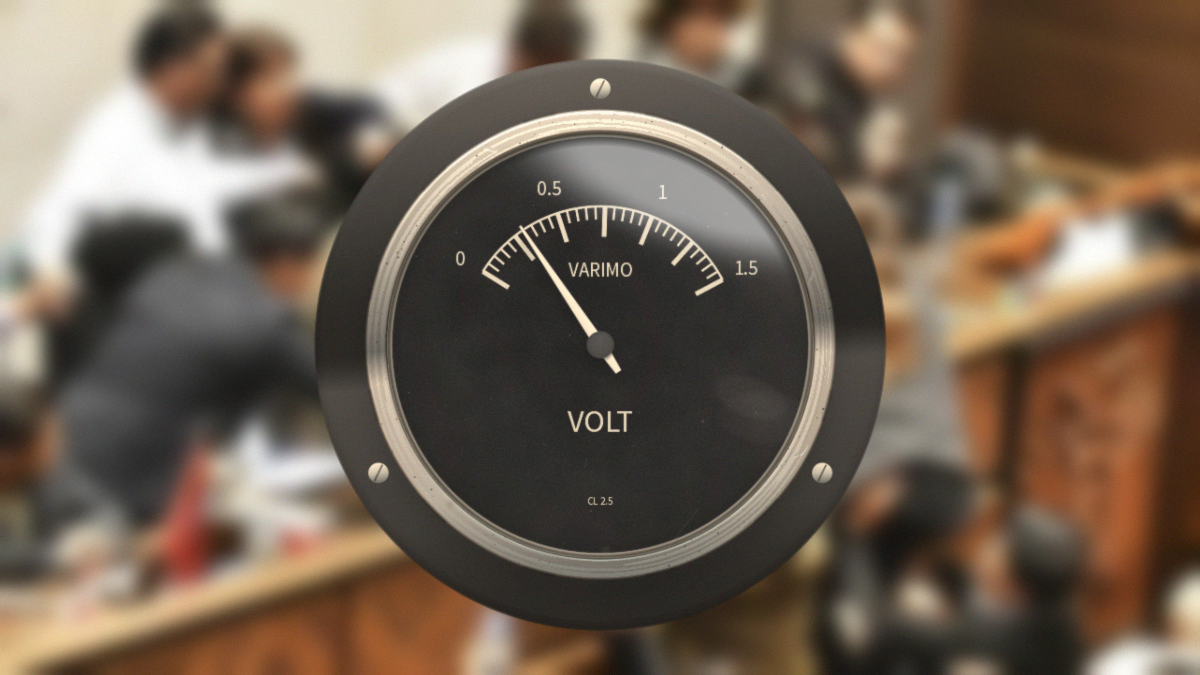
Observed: 0.3 V
